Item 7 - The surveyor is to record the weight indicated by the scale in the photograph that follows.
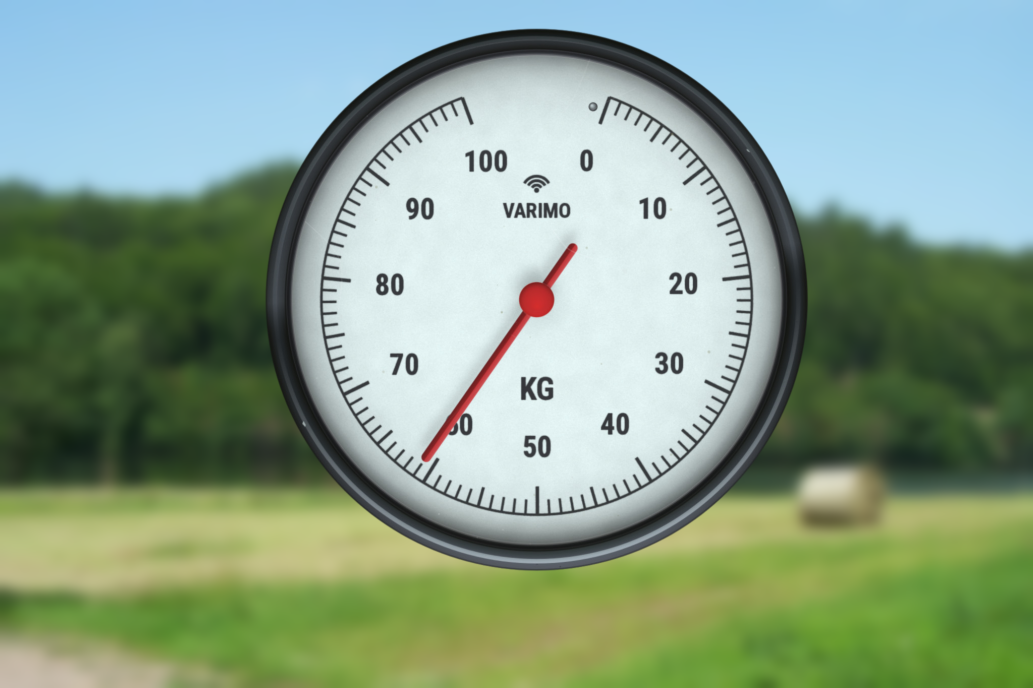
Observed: 61 kg
